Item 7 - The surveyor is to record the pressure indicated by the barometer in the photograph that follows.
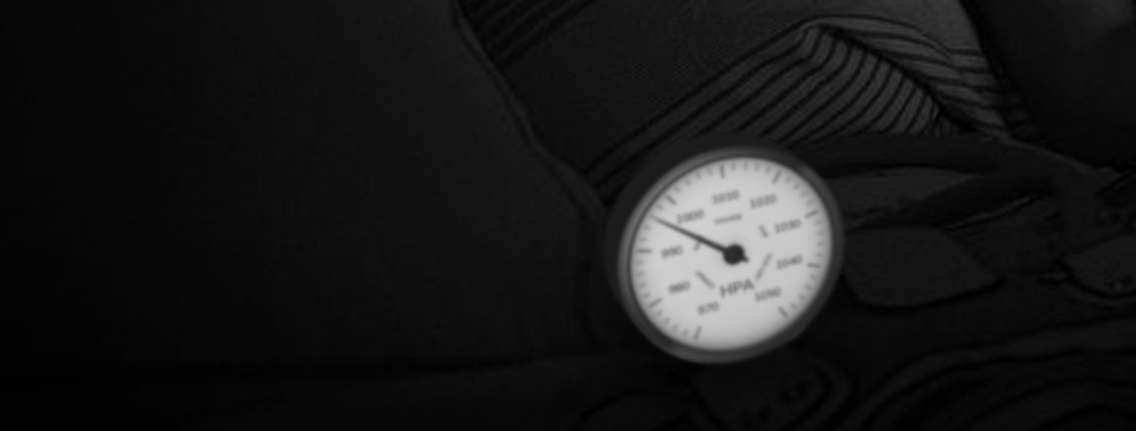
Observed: 996 hPa
